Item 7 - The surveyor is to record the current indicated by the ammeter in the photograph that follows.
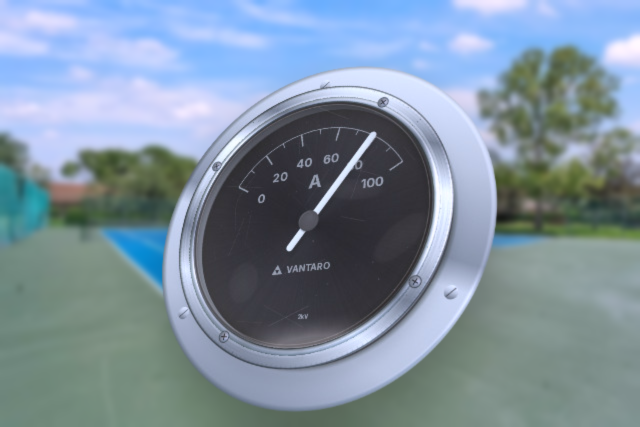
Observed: 80 A
